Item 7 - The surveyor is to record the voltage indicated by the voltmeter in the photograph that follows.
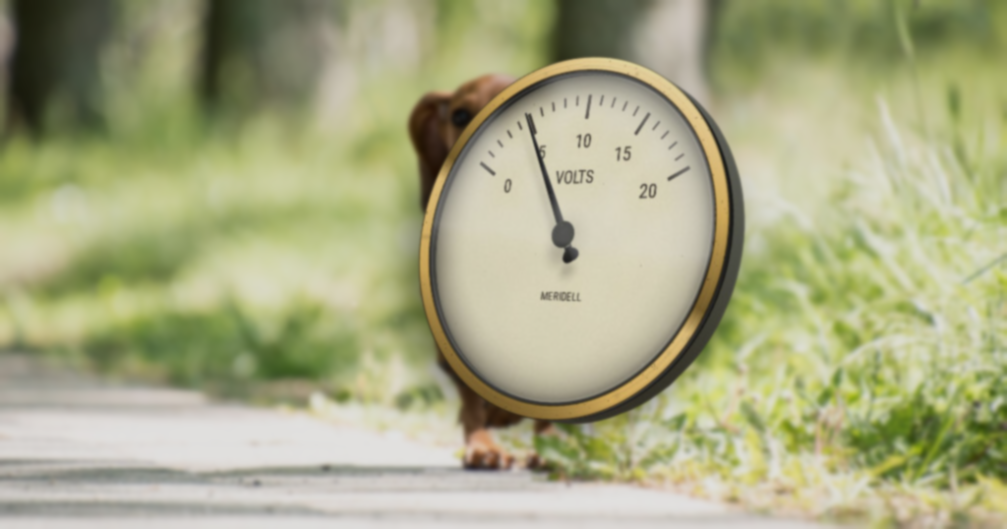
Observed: 5 V
